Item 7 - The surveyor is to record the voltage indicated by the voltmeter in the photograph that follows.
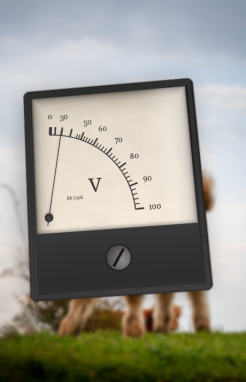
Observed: 30 V
